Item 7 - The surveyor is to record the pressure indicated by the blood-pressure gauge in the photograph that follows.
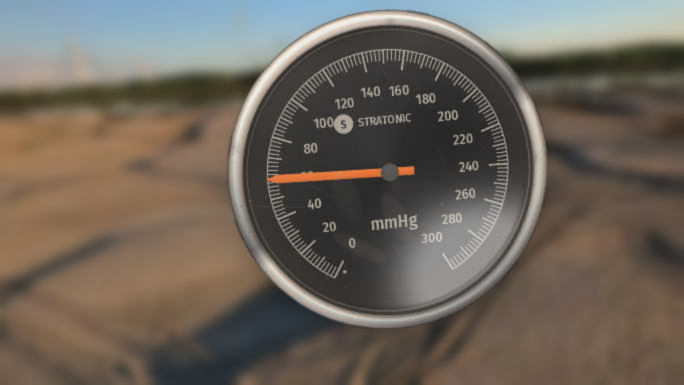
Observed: 60 mmHg
